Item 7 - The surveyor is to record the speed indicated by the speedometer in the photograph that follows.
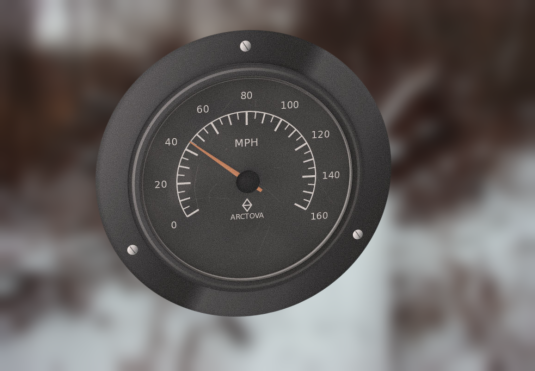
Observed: 45 mph
